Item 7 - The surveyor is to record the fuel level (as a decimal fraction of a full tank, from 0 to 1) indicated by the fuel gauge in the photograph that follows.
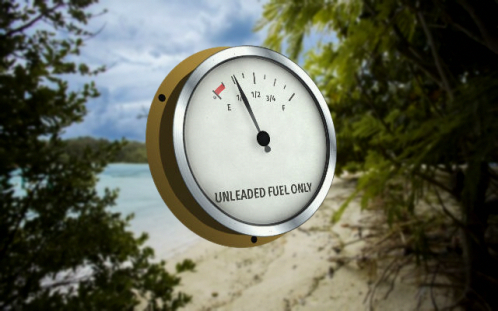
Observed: 0.25
